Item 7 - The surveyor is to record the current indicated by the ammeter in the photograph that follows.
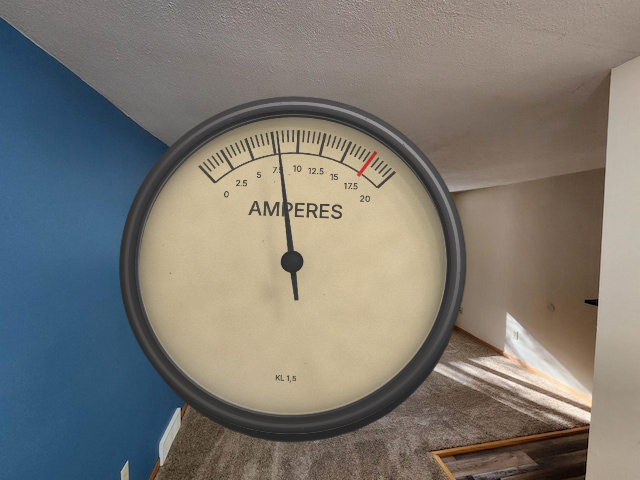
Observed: 8 A
